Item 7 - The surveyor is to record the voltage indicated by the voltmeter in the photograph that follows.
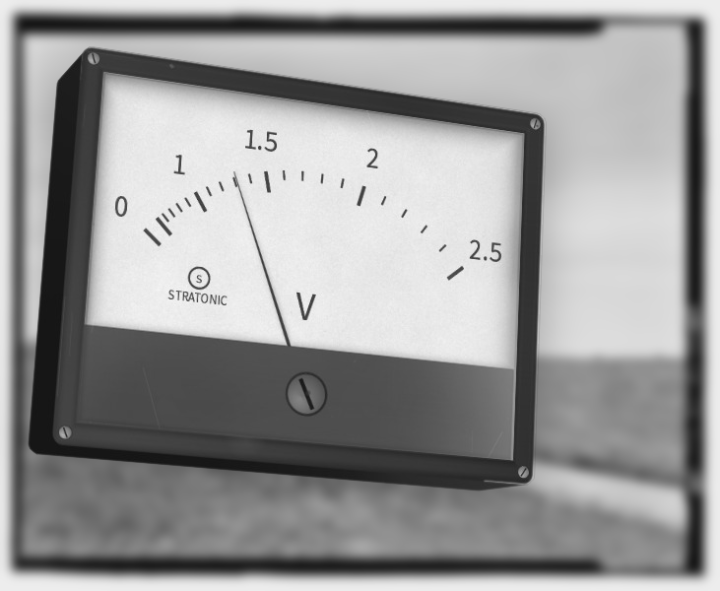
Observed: 1.3 V
